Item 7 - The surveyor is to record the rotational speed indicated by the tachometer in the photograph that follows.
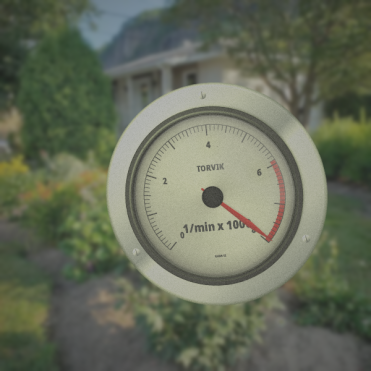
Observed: 7900 rpm
